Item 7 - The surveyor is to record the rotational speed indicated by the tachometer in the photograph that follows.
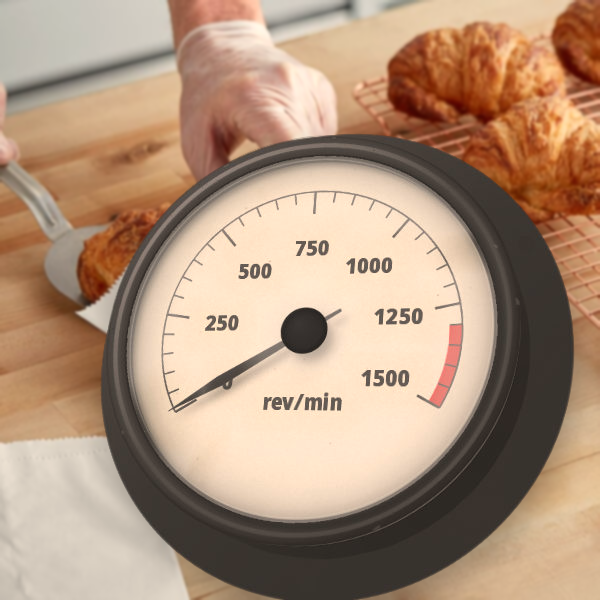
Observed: 0 rpm
